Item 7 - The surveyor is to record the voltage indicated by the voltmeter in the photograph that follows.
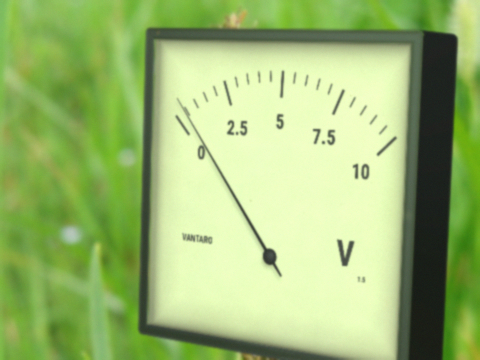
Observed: 0.5 V
